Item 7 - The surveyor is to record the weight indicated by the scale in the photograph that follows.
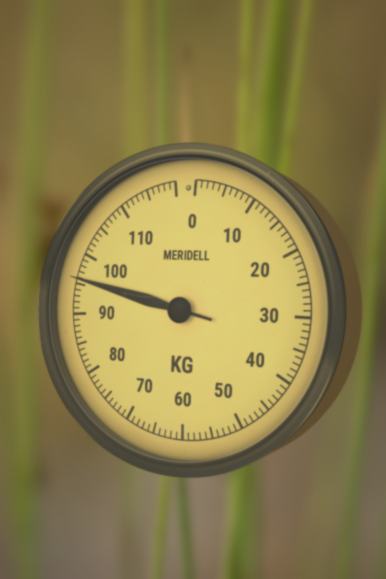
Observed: 96 kg
